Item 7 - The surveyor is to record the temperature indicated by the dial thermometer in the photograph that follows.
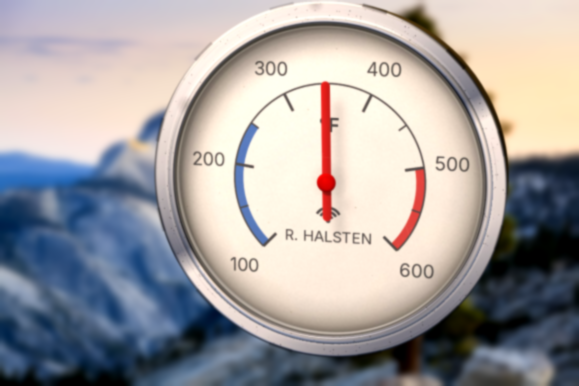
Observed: 350 °F
